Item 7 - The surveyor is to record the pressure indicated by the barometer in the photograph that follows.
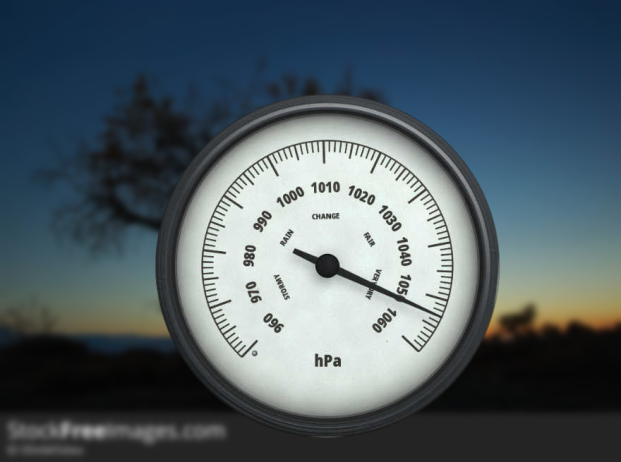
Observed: 1053 hPa
